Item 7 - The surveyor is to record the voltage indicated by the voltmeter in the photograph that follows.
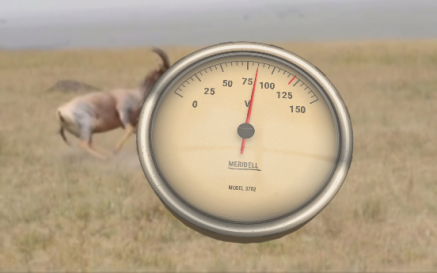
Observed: 85 V
